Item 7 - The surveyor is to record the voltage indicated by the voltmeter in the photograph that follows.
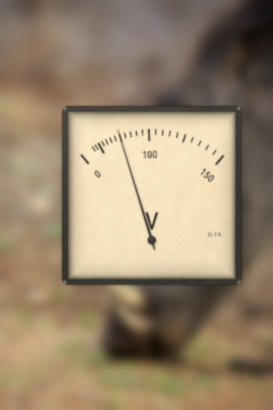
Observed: 75 V
